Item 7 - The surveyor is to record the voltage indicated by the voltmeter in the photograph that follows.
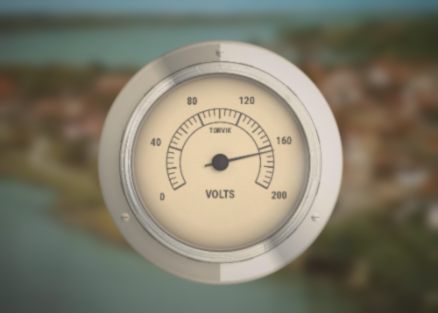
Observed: 165 V
